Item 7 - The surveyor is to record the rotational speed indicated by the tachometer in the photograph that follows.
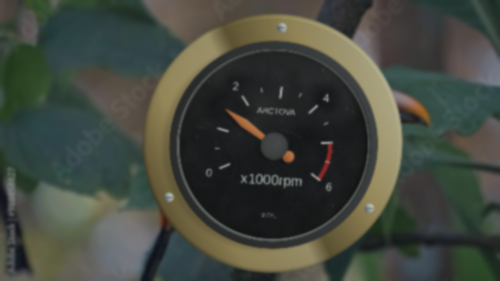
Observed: 1500 rpm
